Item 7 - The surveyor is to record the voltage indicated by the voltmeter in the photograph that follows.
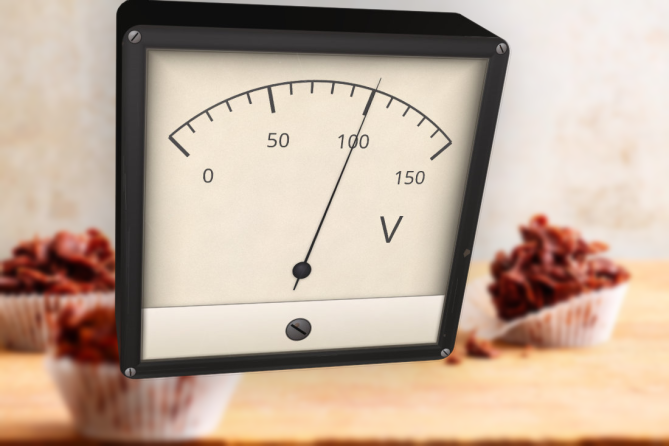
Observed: 100 V
